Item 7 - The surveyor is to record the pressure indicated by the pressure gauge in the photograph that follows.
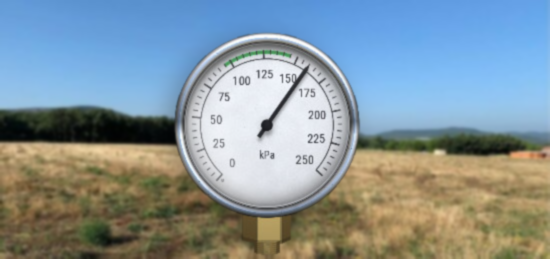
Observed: 160 kPa
